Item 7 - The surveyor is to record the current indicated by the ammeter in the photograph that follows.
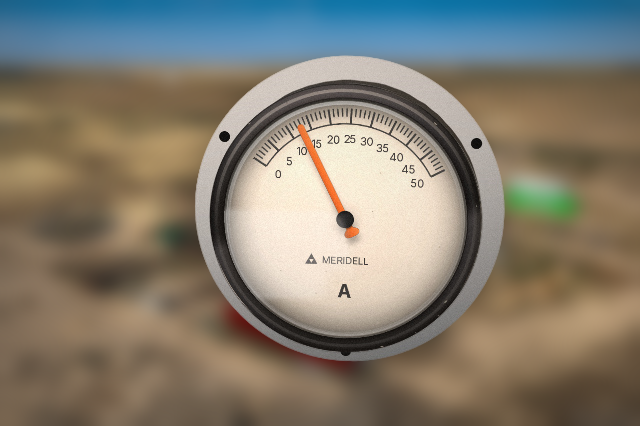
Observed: 13 A
